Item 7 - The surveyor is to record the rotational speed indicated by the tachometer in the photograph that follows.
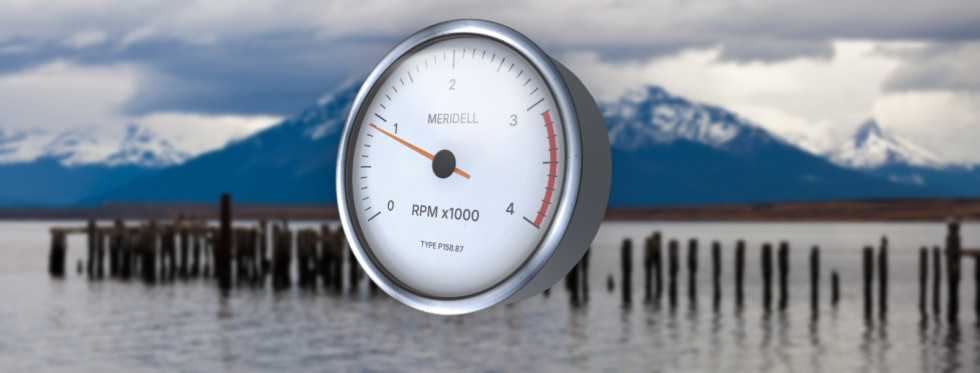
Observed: 900 rpm
